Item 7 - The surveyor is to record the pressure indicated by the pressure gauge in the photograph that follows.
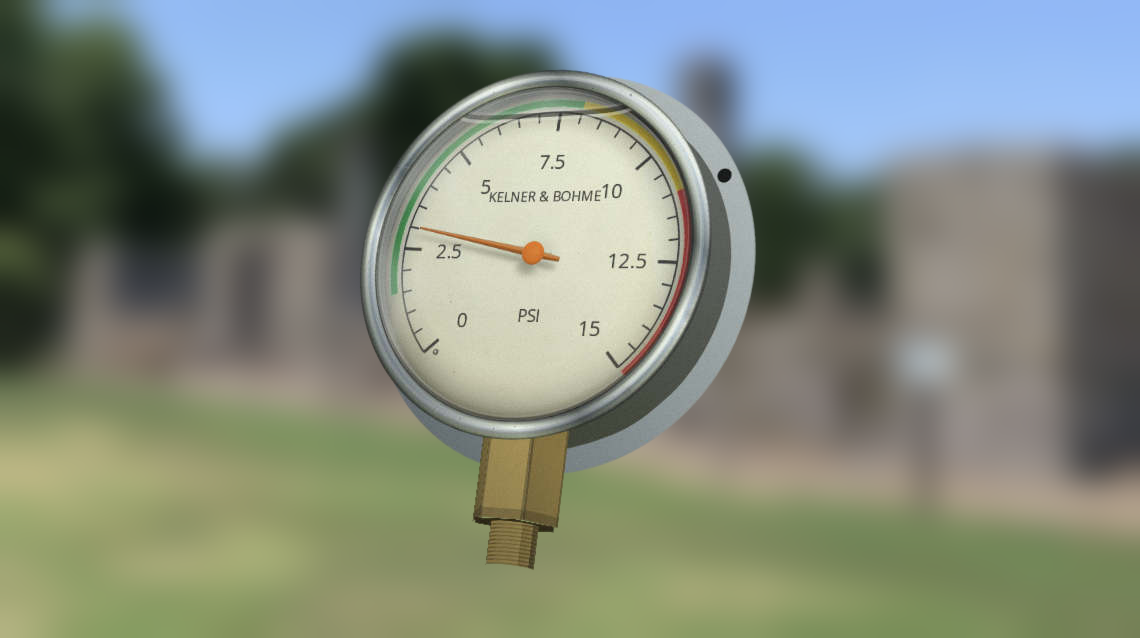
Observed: 3 psi
